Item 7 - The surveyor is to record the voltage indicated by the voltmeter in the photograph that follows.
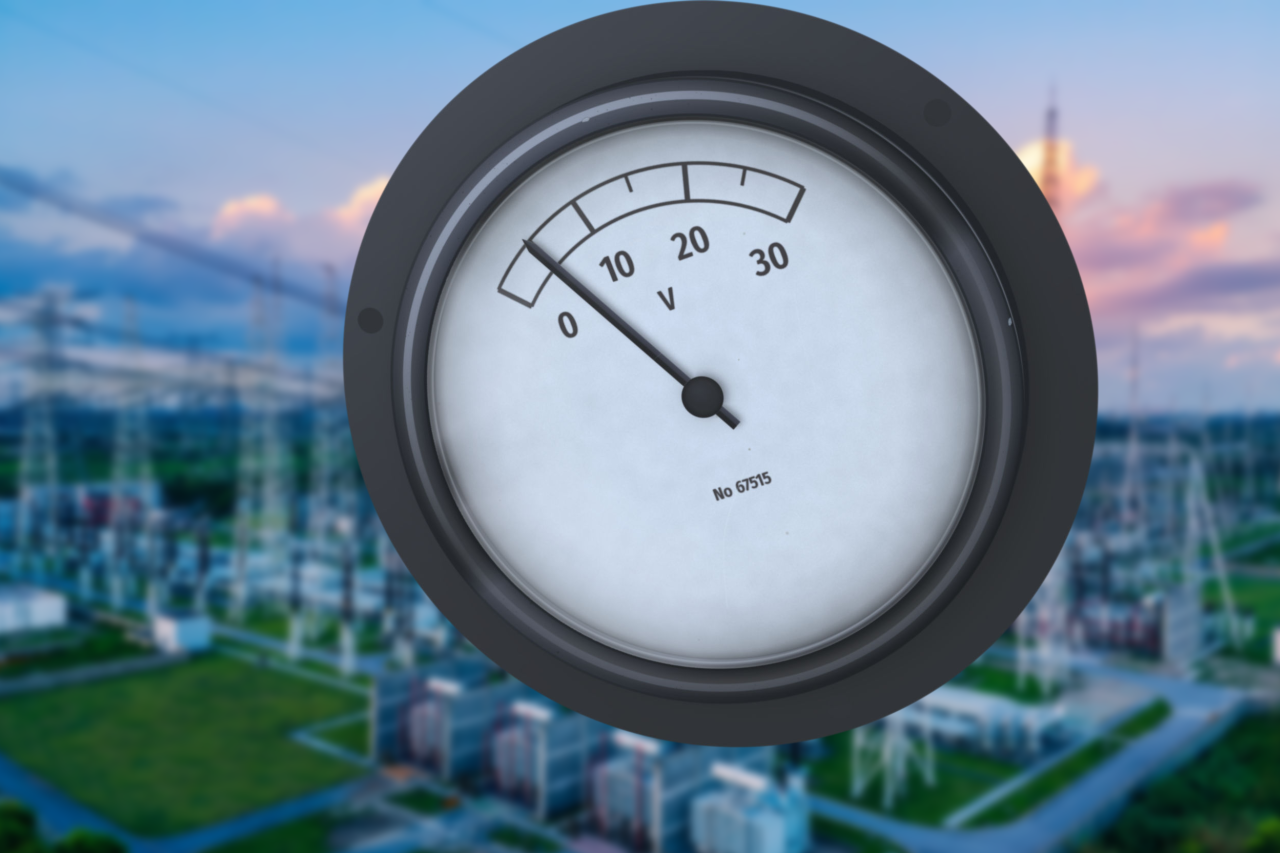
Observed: 5 V
